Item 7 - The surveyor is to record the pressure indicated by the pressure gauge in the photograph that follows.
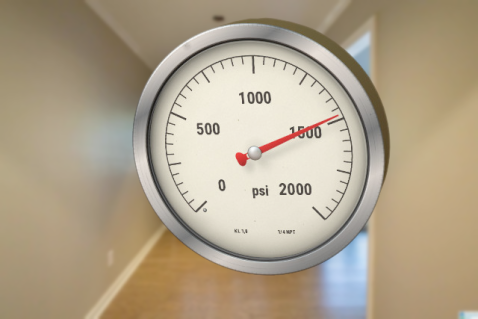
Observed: 1475 psi
